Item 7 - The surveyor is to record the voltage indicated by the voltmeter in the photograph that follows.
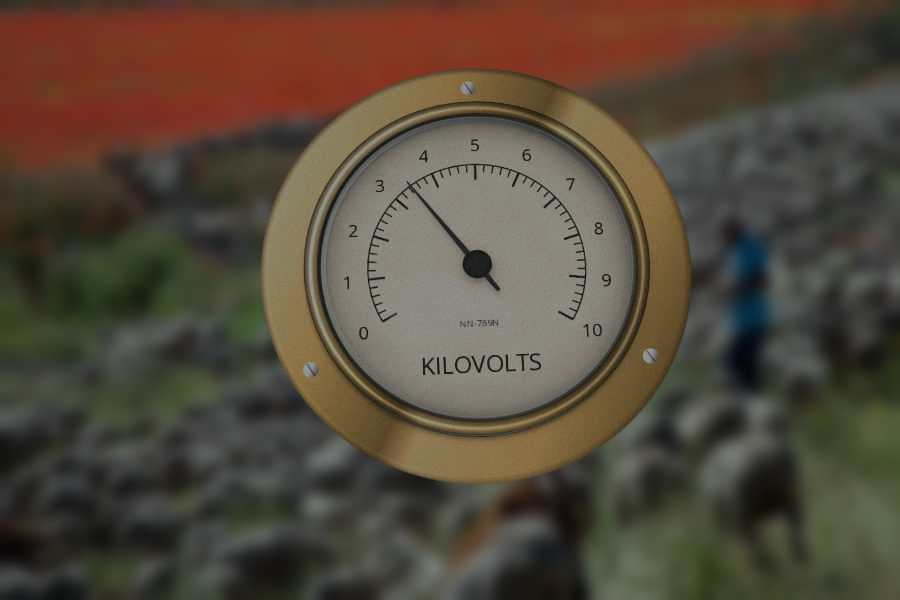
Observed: 3.4 kV
